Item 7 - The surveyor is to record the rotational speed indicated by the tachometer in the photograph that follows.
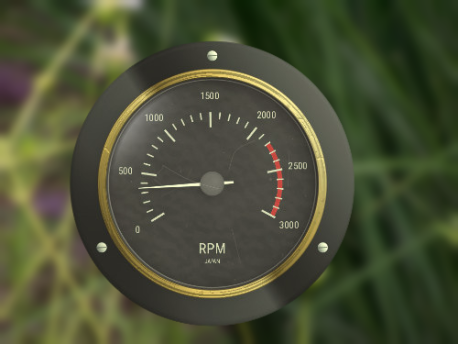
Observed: 350 rpm
